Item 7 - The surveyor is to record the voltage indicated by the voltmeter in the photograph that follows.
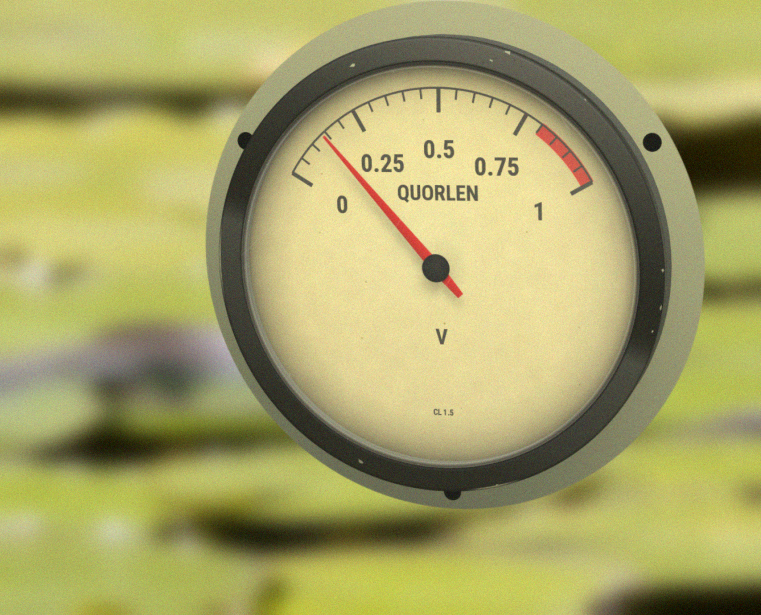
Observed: 0.15 V
